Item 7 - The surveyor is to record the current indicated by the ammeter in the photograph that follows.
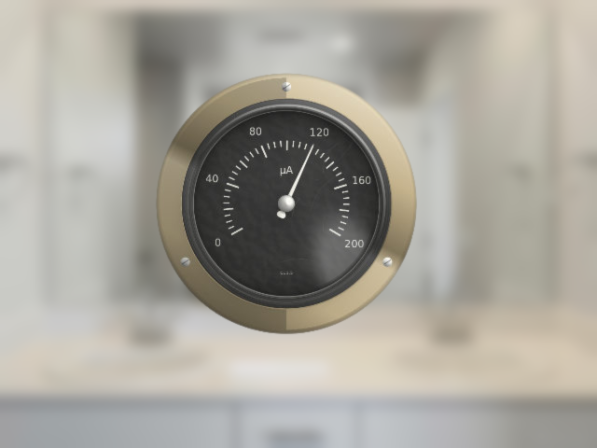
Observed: 120 µA
